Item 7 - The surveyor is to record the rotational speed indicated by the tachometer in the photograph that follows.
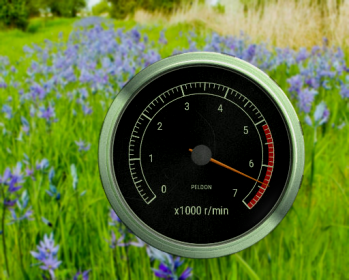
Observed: 6400 rpm
